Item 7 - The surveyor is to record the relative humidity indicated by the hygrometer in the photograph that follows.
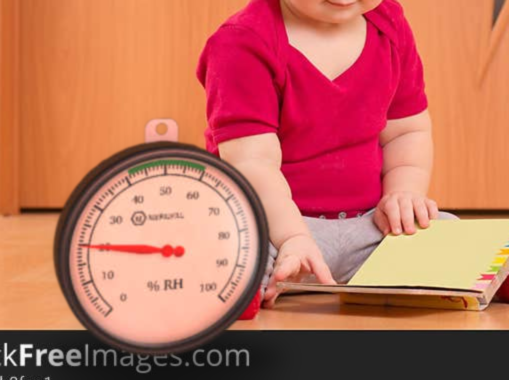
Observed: 20 %
